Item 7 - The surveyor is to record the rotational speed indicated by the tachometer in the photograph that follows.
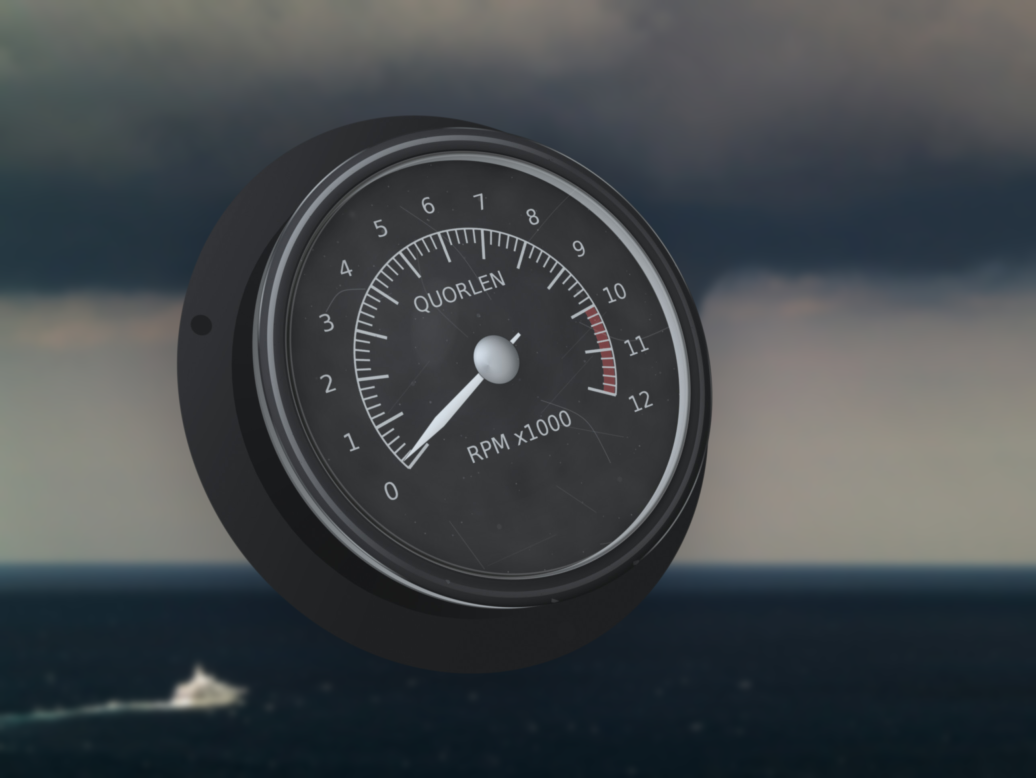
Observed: 200 rpm
